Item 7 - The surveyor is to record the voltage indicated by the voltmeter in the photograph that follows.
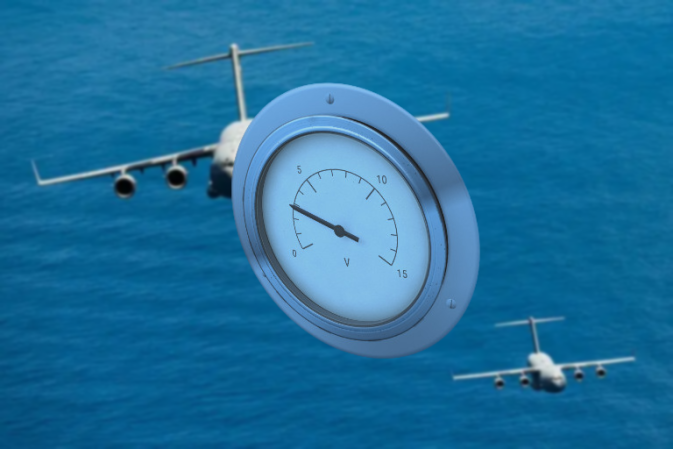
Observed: 3 V
